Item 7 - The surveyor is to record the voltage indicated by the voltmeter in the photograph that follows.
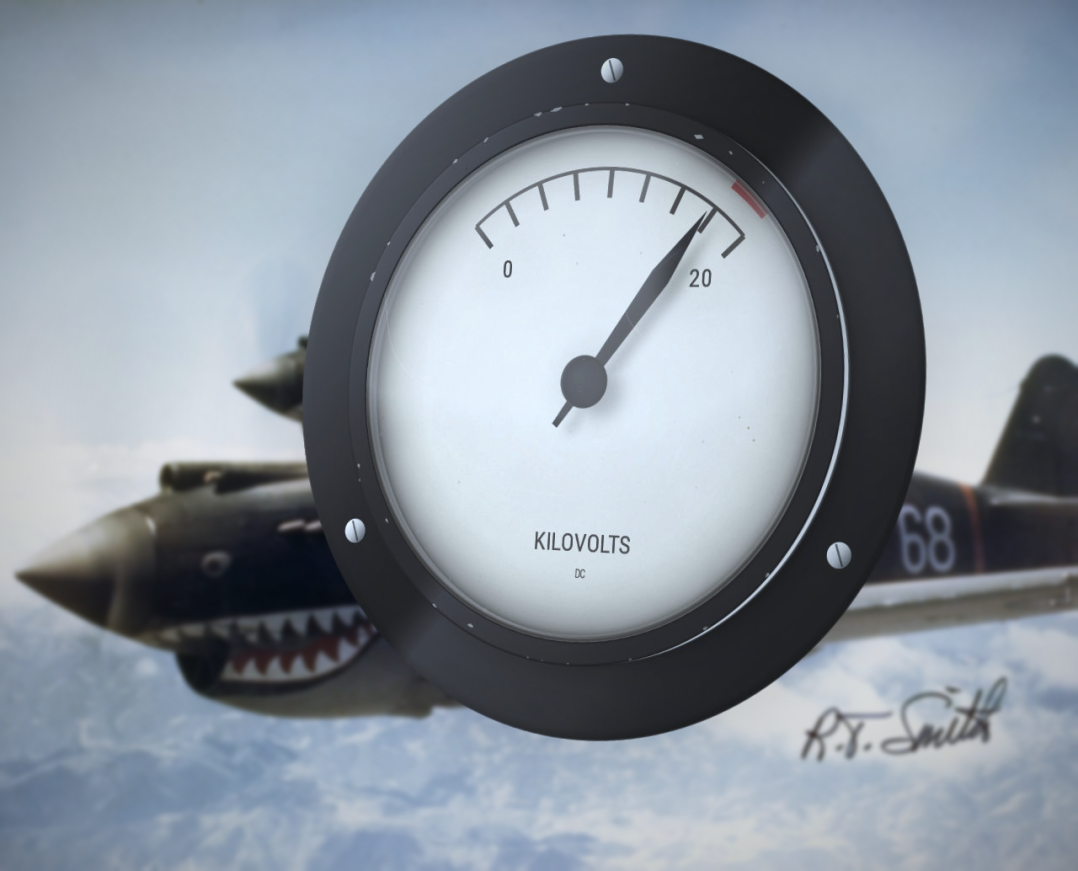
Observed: 17.5 kV
